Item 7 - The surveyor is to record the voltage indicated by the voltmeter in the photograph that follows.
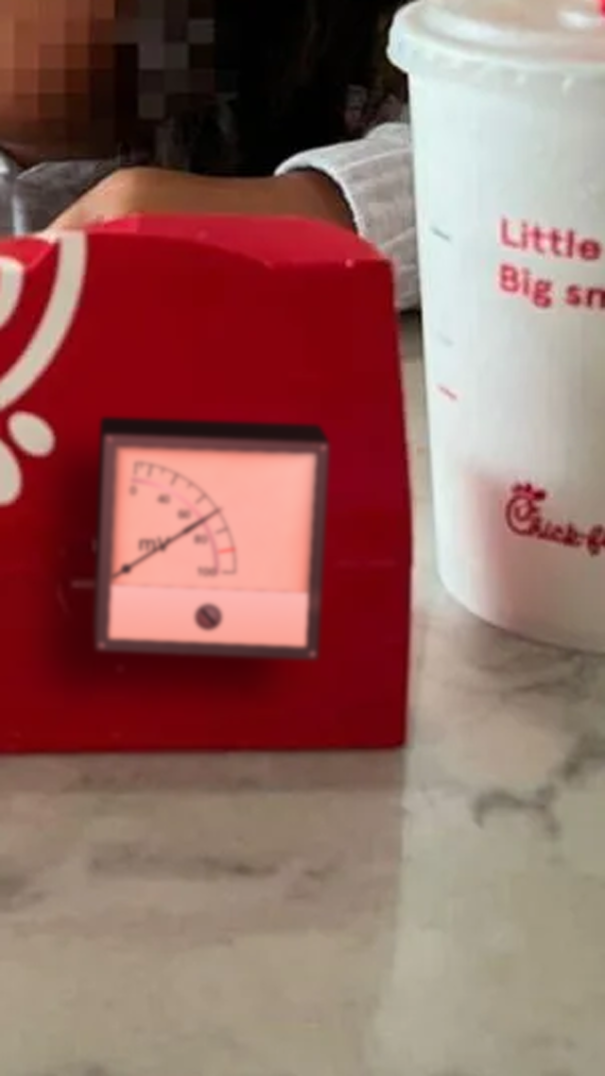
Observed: 70 mV
